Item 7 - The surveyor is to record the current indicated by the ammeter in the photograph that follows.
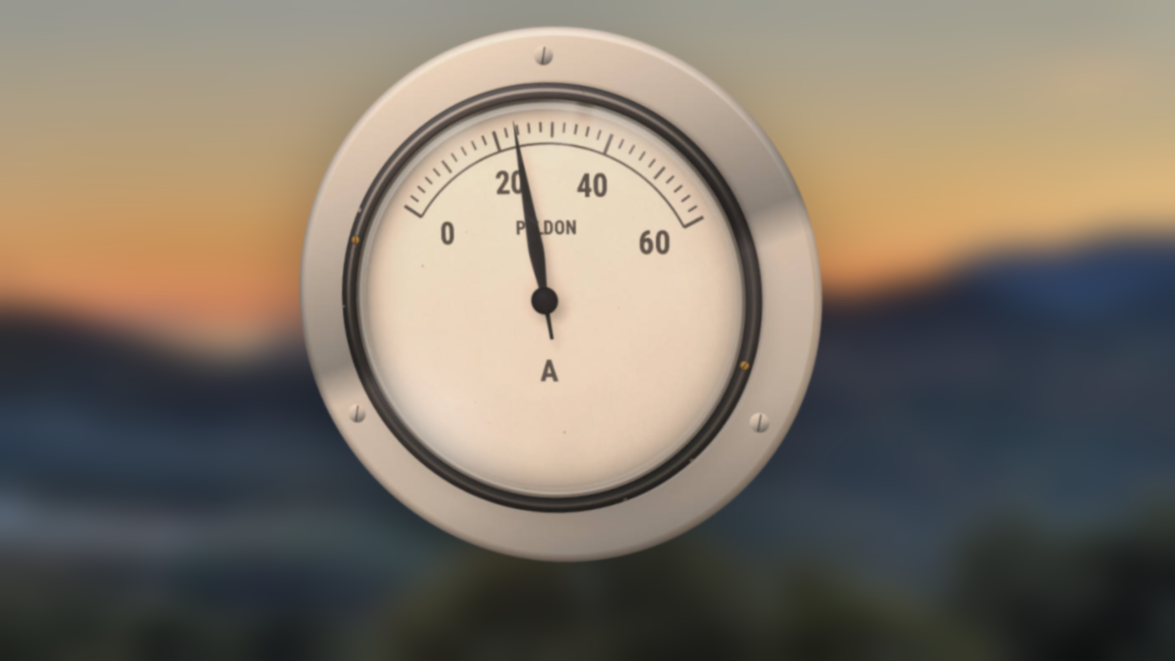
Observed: 24 A
